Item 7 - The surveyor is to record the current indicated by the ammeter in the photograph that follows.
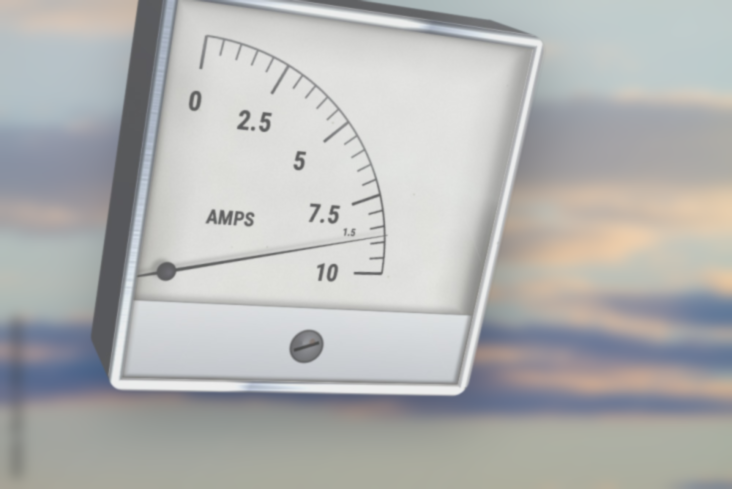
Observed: 8.75 A
